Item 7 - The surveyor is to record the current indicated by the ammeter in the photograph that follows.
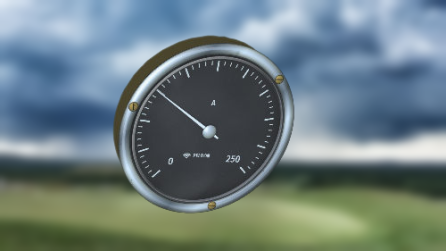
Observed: 75 A
